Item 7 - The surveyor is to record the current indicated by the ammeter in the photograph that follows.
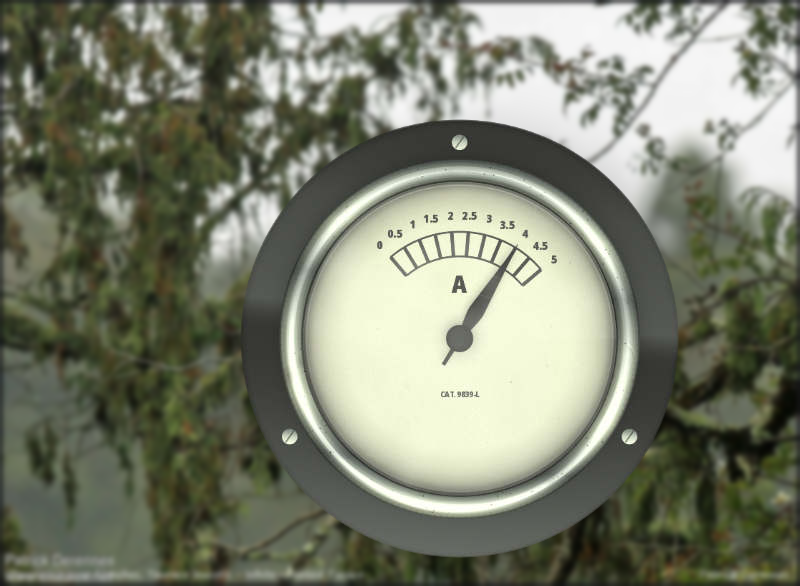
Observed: 4 A
